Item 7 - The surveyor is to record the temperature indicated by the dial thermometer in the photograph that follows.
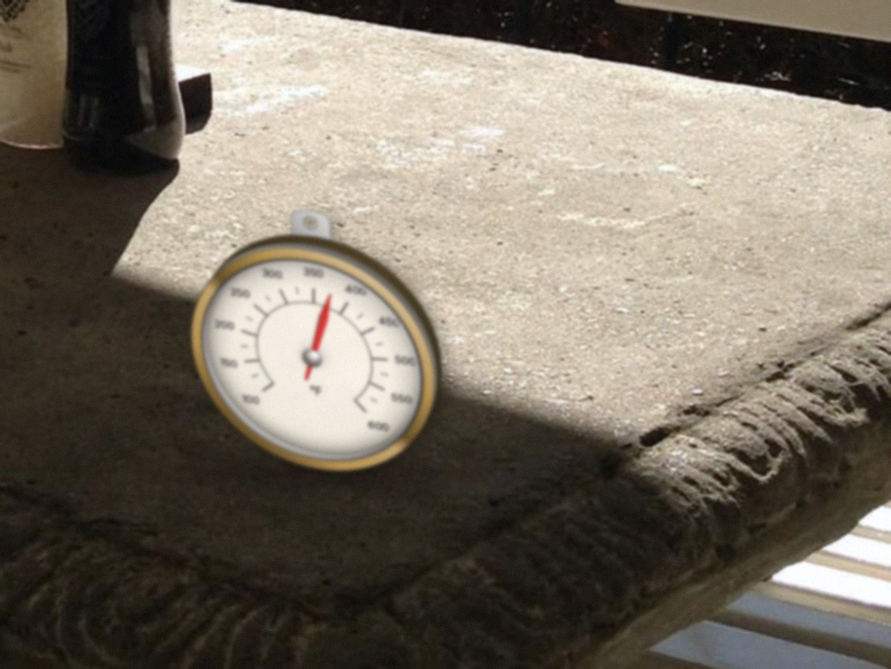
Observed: 375 °F
